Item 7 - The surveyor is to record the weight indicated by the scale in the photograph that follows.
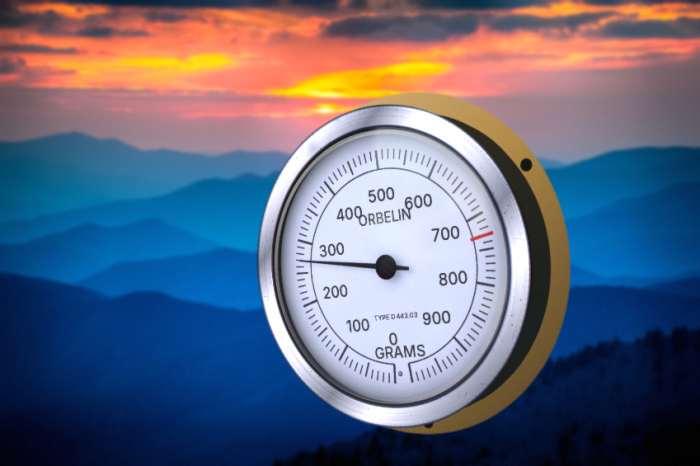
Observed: 270 g
